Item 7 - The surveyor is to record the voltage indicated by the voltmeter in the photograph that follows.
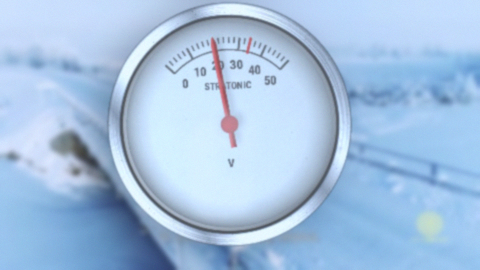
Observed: 20 V
